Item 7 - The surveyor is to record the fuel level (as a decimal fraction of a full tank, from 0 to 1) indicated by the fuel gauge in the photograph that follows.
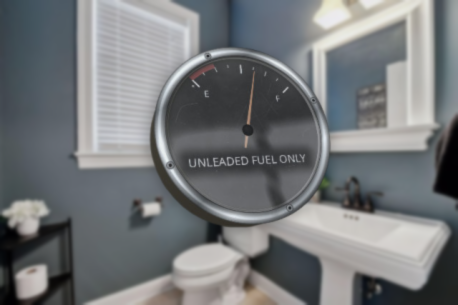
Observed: 0.625
